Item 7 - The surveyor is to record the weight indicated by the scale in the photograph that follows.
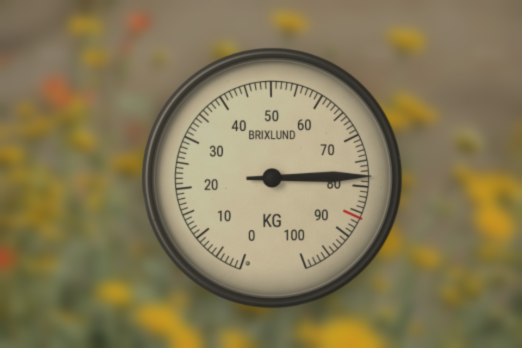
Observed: 78 kg
